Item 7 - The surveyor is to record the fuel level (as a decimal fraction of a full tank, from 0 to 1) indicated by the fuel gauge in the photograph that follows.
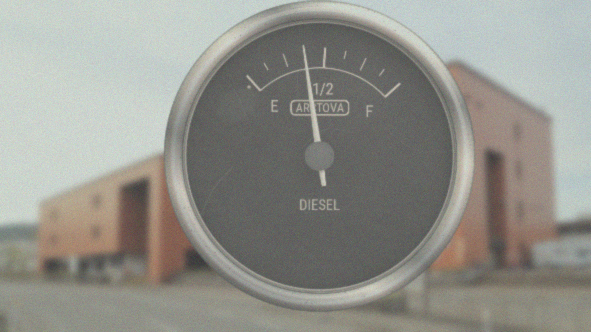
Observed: 0.375
